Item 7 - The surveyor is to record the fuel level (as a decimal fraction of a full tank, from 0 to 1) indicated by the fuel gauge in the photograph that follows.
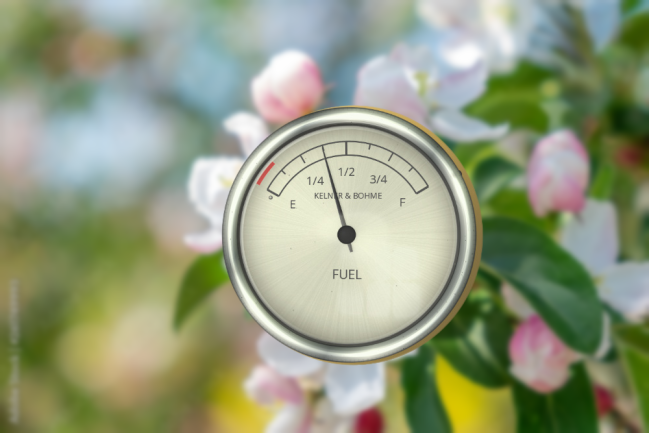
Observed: 0.375
